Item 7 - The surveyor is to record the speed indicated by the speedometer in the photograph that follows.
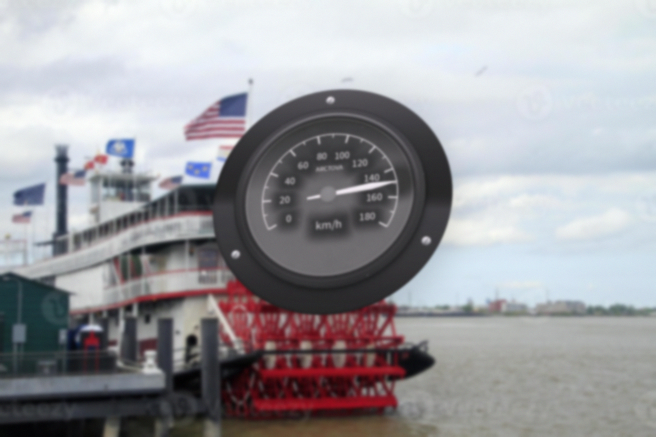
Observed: 150 km/h
